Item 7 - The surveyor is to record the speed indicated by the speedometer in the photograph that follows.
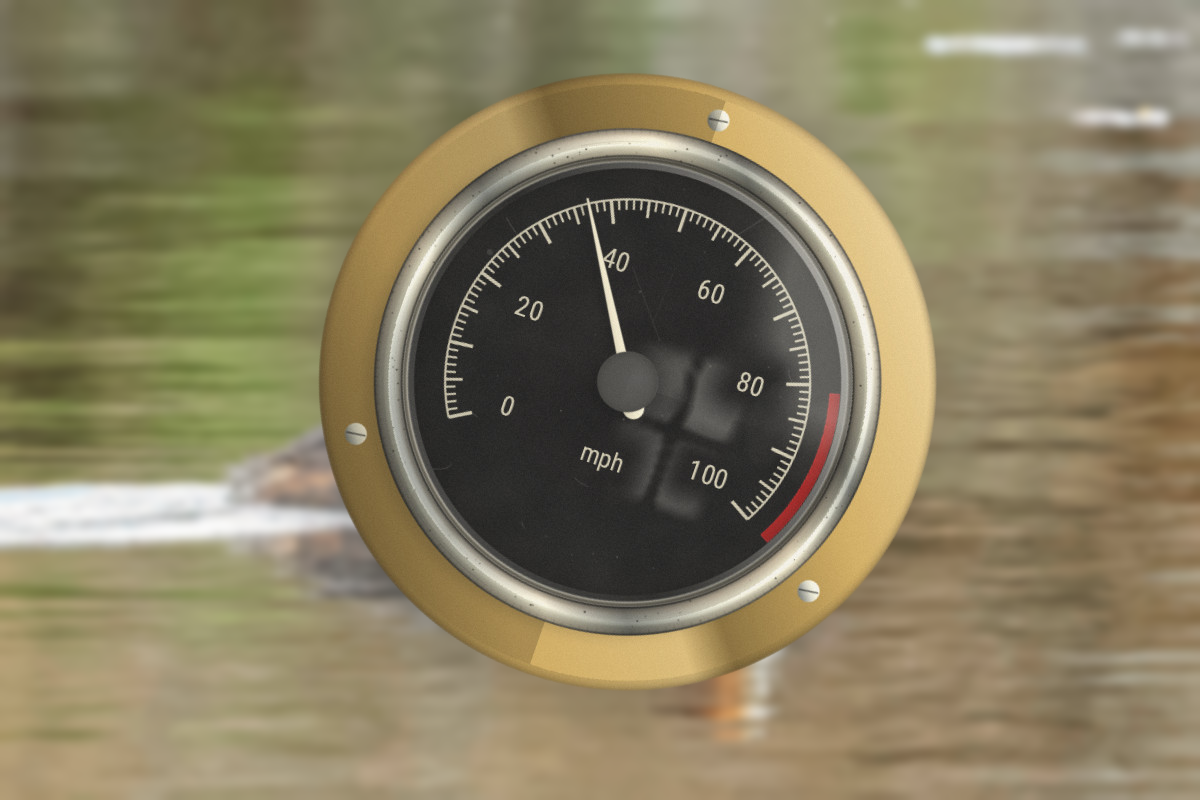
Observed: 37 mph
